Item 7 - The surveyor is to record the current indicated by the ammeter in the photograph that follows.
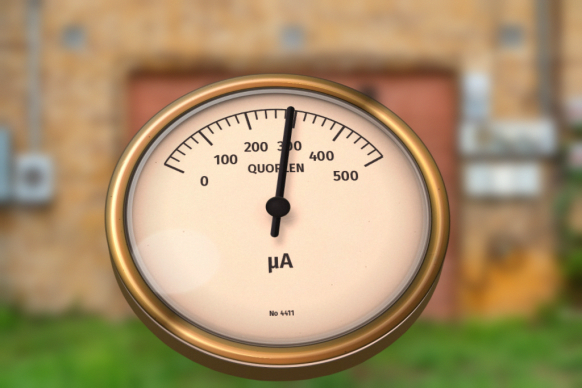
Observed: 290 µA
